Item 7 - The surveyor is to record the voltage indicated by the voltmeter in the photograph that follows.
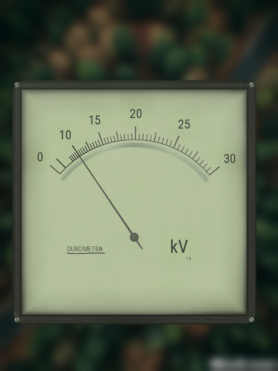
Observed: 10 kV
